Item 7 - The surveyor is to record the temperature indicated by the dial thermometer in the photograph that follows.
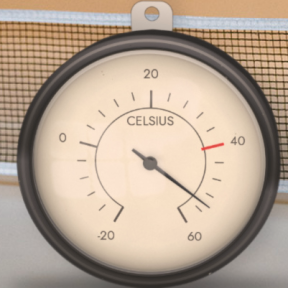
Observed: 54 °C
